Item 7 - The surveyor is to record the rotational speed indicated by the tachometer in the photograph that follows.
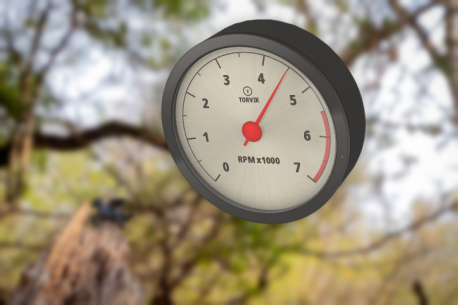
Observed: 4500 rpm
